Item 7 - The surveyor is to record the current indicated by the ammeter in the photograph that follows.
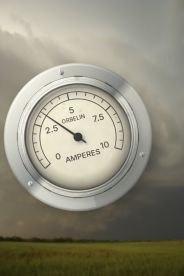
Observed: 3.25 A
